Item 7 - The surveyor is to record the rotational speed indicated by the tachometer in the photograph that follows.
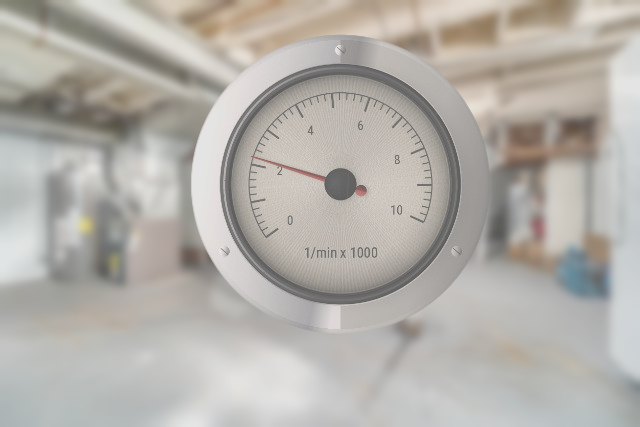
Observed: 2200 rpm
